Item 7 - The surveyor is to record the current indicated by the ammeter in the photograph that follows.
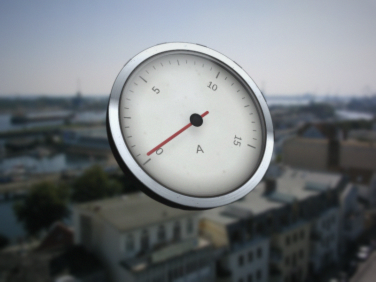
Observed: 0.25 A
